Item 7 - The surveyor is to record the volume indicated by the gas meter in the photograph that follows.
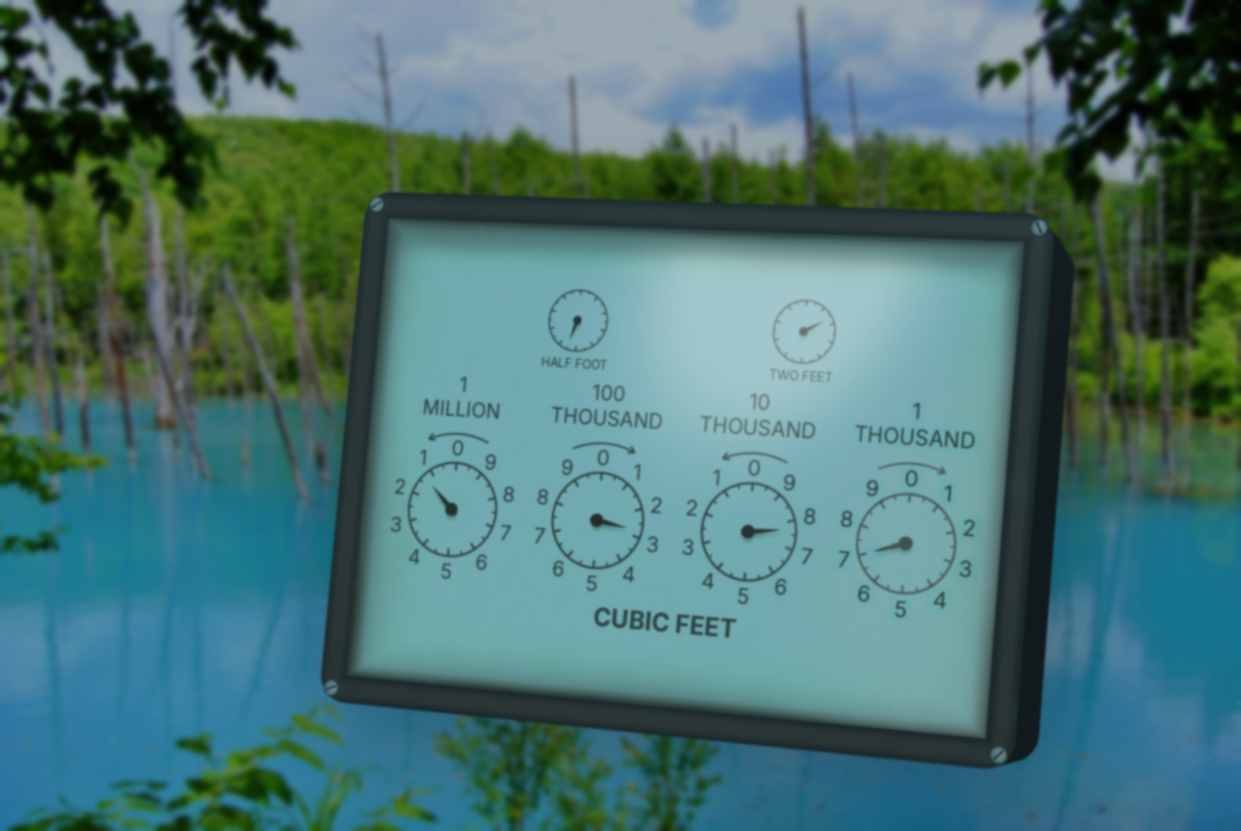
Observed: 127700 ft³
